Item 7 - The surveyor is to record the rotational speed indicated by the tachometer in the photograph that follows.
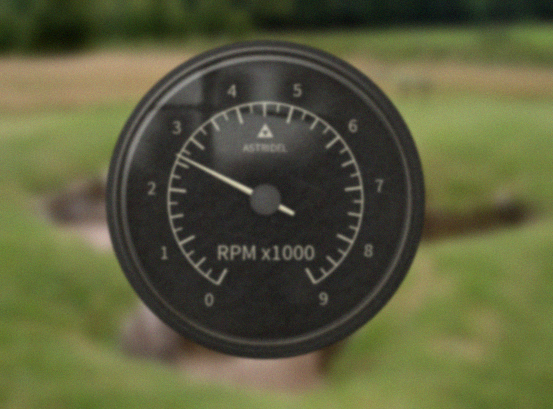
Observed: 2625 rpm
